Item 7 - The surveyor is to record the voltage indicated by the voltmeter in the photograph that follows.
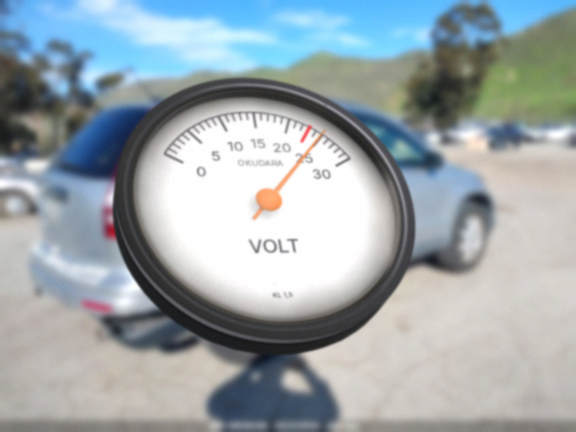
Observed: 25 V
